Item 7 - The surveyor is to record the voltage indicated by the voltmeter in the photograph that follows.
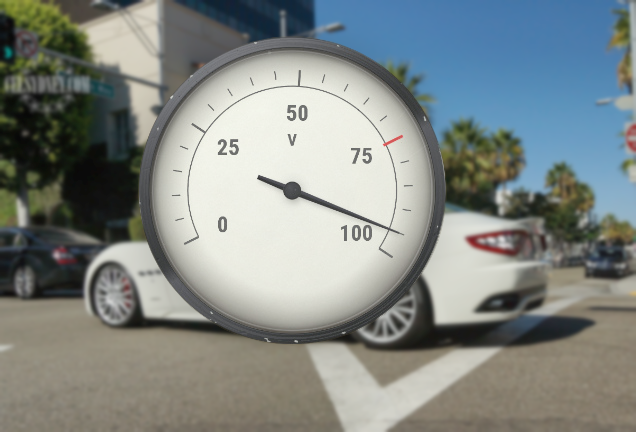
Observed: 95 V
